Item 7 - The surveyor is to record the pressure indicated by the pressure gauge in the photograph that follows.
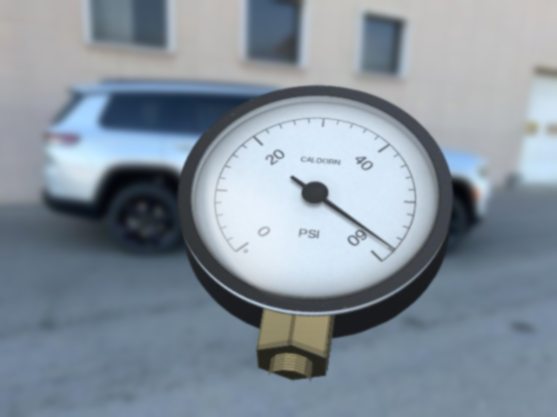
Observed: 58 psi
